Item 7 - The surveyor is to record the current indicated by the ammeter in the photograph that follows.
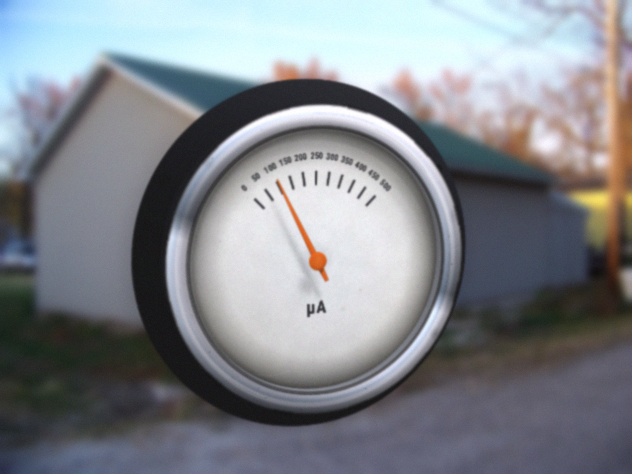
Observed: 100 µA
